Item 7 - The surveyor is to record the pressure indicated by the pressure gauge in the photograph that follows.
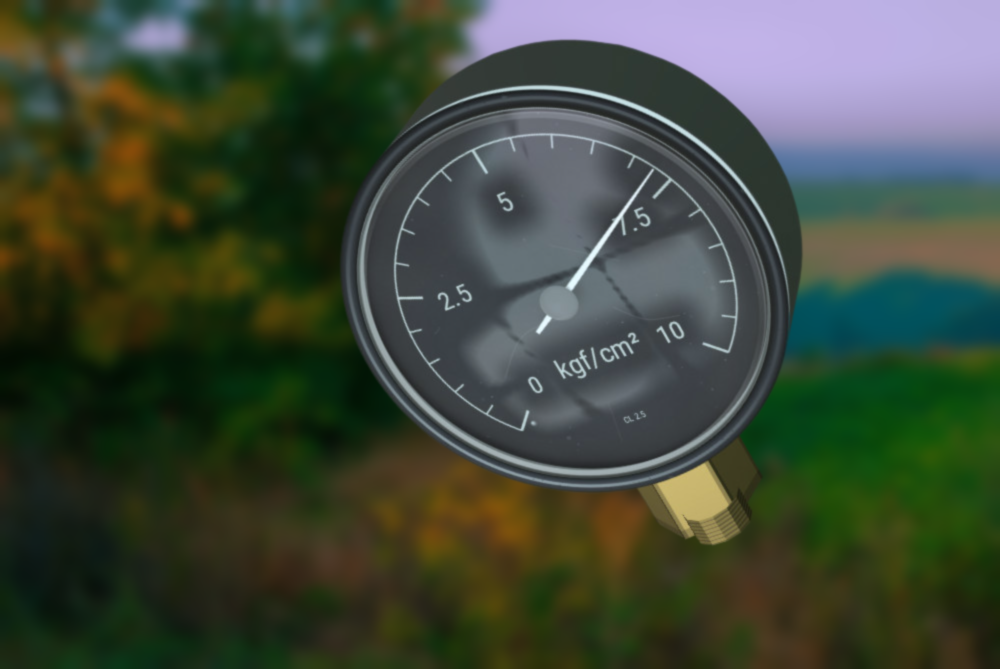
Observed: 7.25 kg/cm²
